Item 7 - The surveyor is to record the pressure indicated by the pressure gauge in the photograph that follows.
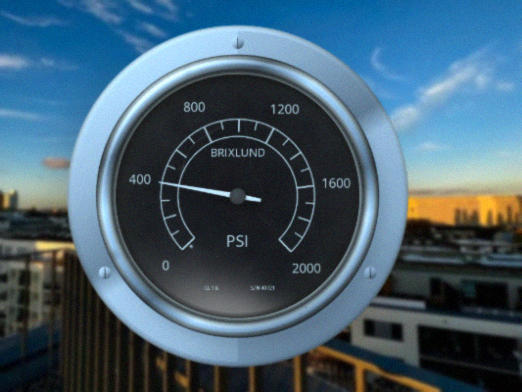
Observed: 400 psi
